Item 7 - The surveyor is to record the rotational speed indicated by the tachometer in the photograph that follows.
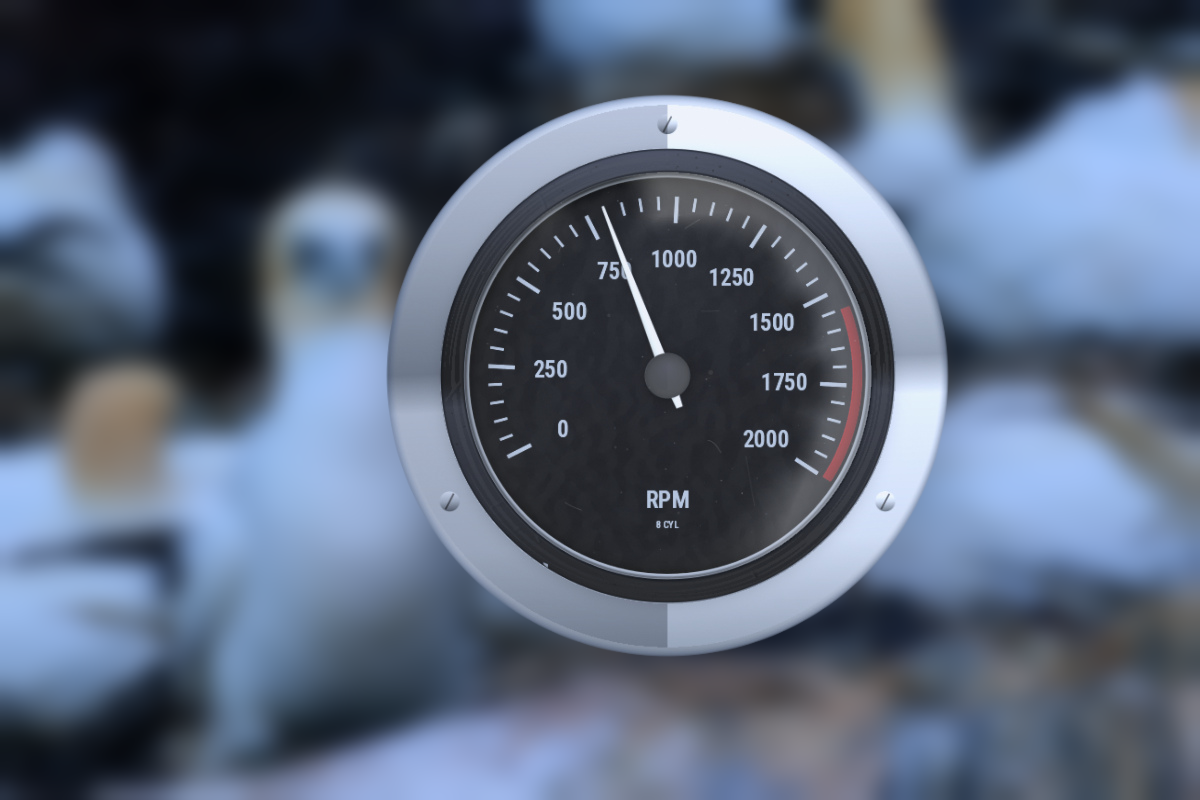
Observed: 800 rpm
